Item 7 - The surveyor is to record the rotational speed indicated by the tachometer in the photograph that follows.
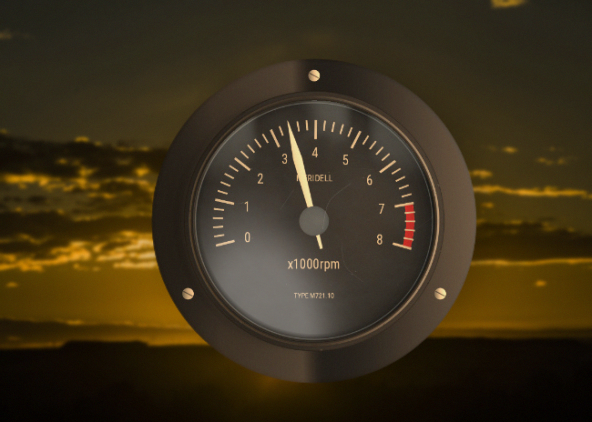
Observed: 3400 rpm
